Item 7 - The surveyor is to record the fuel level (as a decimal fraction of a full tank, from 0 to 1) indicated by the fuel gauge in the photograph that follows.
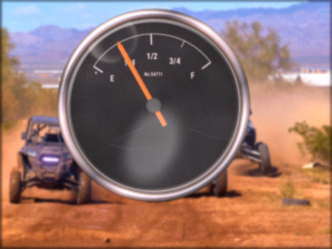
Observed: 0.25
